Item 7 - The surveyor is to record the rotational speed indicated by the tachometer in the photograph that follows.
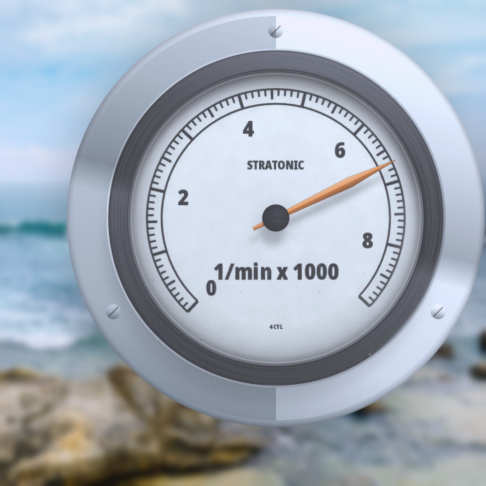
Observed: 6700 rpm
